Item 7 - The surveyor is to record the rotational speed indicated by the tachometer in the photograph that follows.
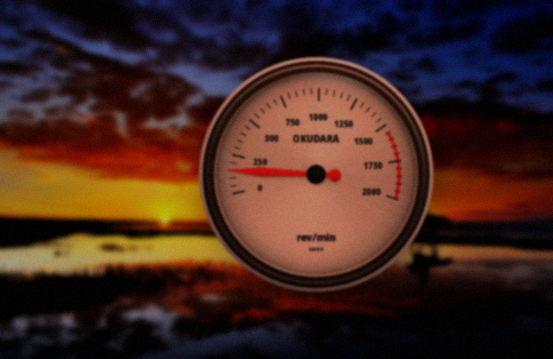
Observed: 150 rpm
